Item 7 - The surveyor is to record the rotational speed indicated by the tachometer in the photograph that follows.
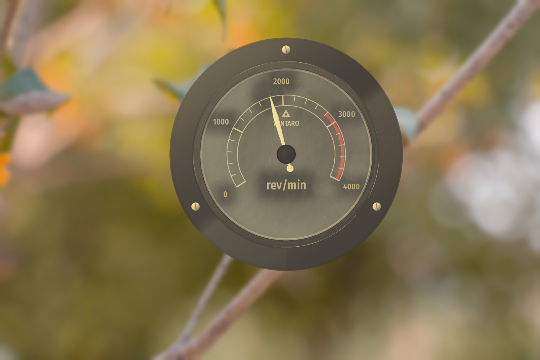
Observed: 1800 rpm
